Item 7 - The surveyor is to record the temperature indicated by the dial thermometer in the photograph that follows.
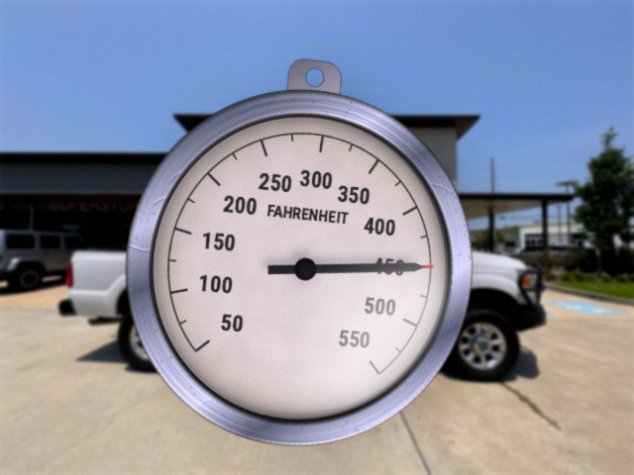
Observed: 450 °F
